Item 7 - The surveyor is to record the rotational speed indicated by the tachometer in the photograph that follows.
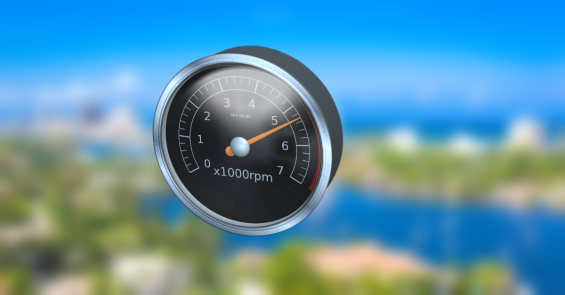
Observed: 5300 rpm
